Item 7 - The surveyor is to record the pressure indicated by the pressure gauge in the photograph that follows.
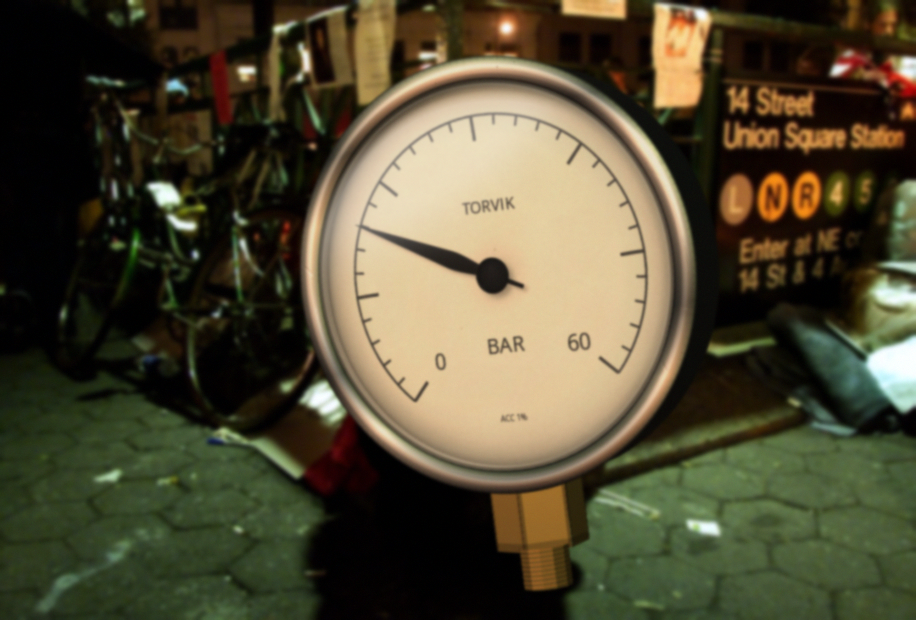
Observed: 16 bar
